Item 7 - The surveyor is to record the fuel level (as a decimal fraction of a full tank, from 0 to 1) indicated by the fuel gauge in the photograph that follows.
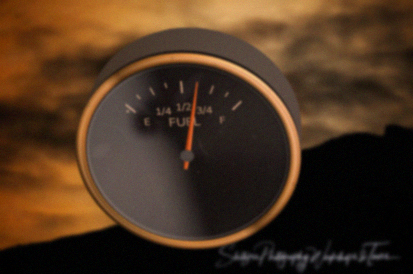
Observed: 0.625
